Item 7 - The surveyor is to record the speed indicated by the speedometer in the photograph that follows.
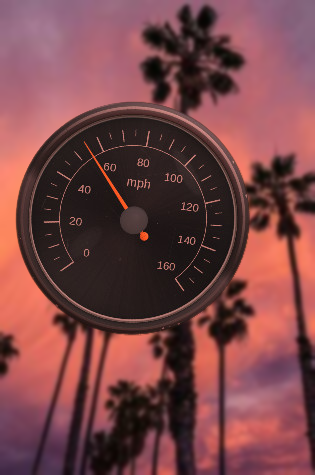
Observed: 55 mph
